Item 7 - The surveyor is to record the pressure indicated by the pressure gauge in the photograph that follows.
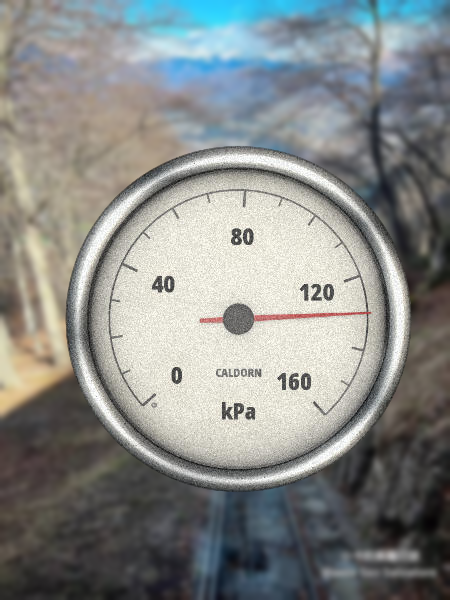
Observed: 130 kPa
